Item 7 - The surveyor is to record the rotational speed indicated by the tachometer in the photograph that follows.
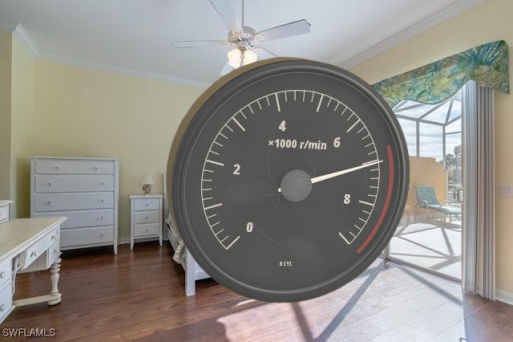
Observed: 7000 rpm
